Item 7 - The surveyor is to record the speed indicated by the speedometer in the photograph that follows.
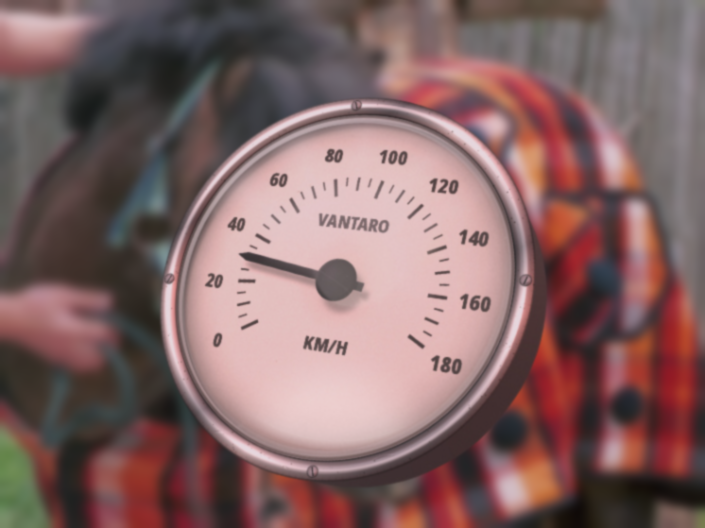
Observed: 30 km/h
